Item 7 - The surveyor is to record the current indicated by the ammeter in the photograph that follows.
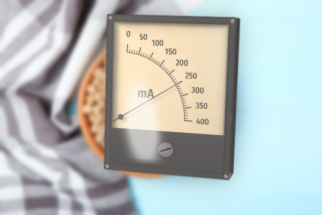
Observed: 250 mA
